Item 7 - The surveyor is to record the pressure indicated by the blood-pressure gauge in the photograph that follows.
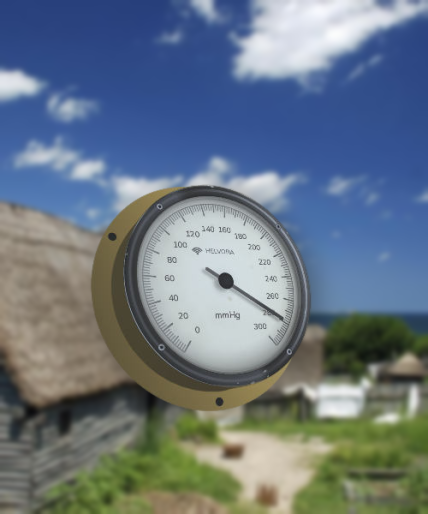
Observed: 280 mmHg
